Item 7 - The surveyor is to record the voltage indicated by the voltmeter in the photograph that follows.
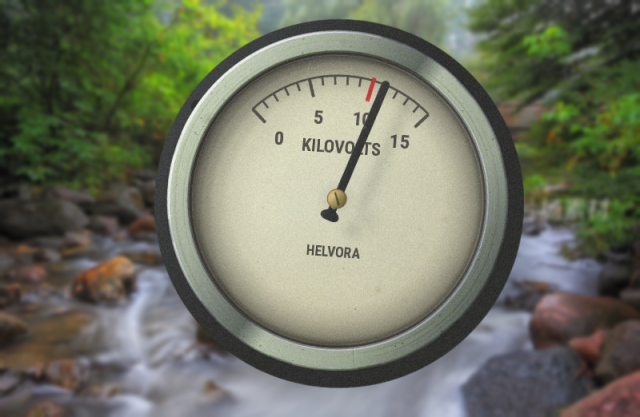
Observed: 11 kV
